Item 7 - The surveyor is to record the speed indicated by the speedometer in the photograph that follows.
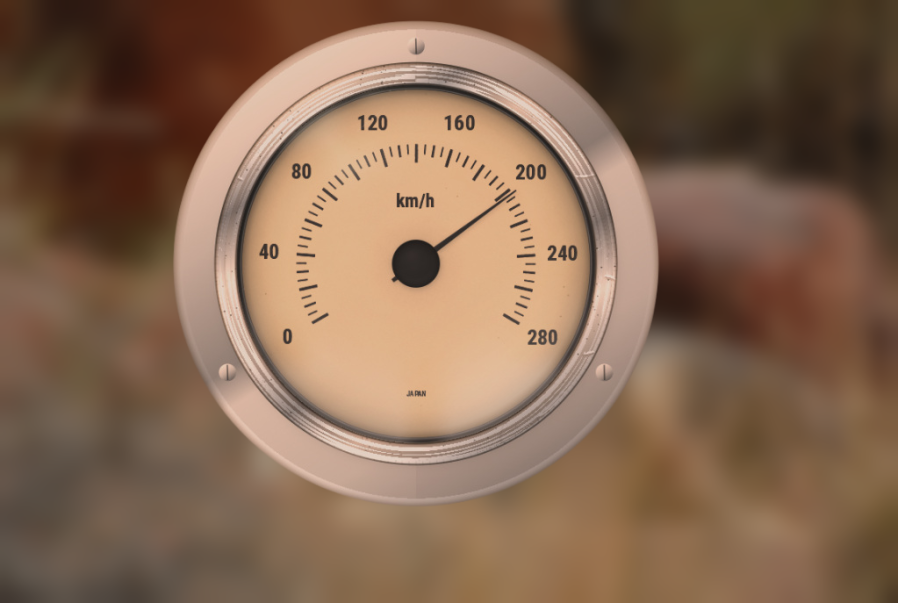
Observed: 202.5 km/h
